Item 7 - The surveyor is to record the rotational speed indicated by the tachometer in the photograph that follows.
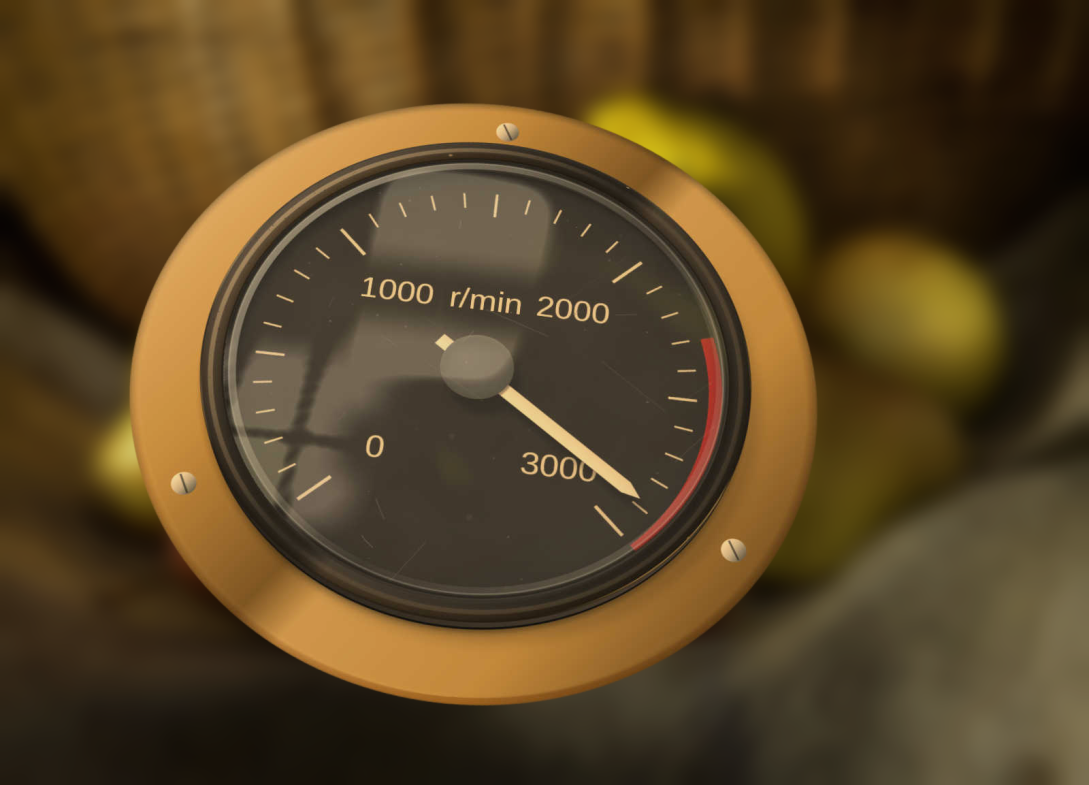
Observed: 2900 rpm
